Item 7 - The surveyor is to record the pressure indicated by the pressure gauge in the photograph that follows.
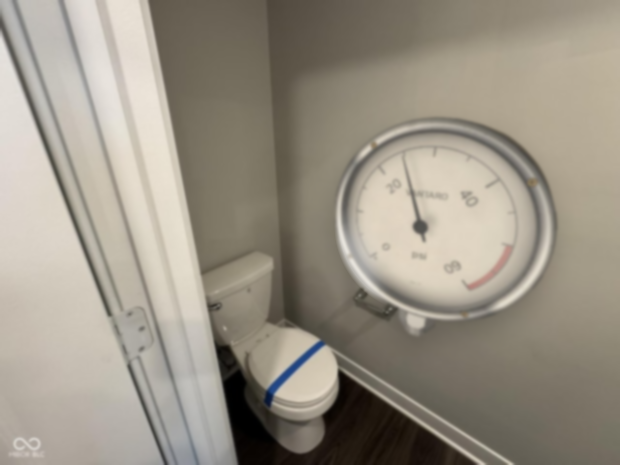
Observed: 25 psi
